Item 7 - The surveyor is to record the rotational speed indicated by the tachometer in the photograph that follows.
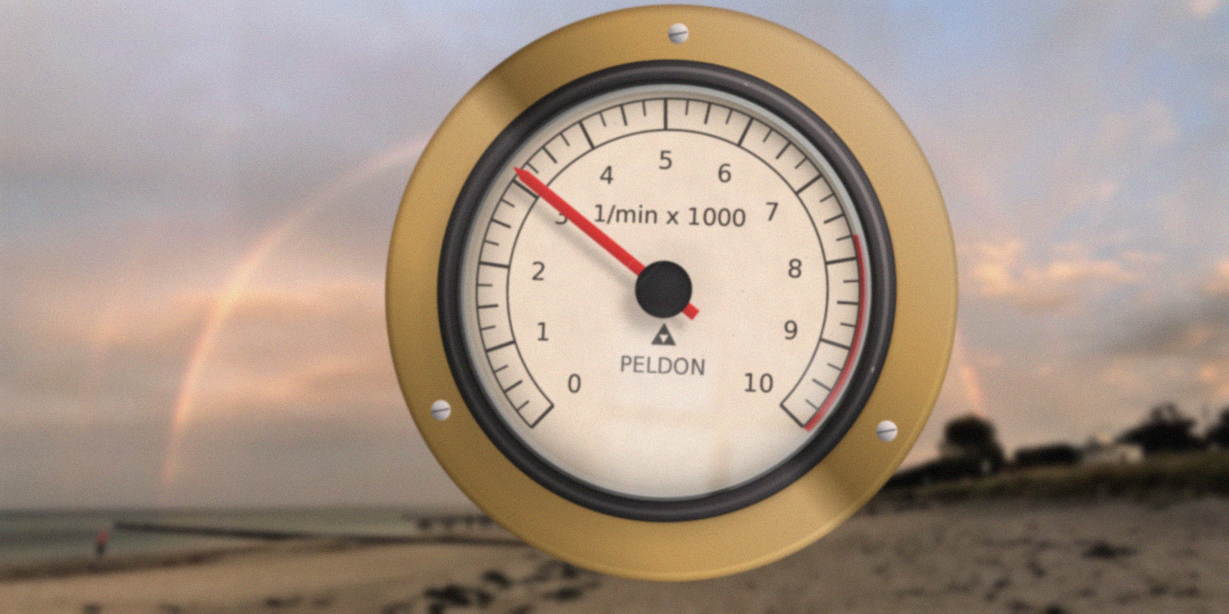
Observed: 3125 rpm
